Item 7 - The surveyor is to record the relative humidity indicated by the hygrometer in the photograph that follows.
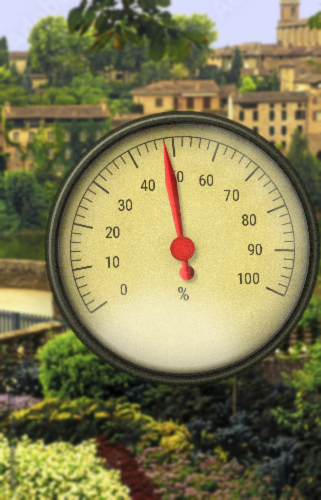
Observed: 48 %
